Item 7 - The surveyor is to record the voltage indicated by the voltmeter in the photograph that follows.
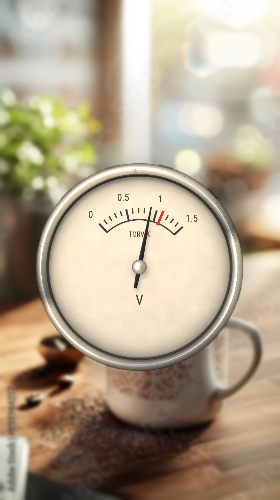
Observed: 0.9 V
